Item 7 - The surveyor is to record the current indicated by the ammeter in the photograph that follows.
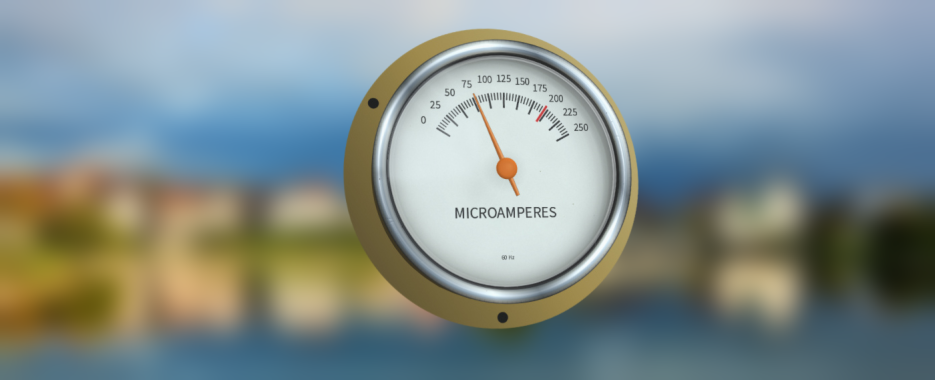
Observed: 75 µA
